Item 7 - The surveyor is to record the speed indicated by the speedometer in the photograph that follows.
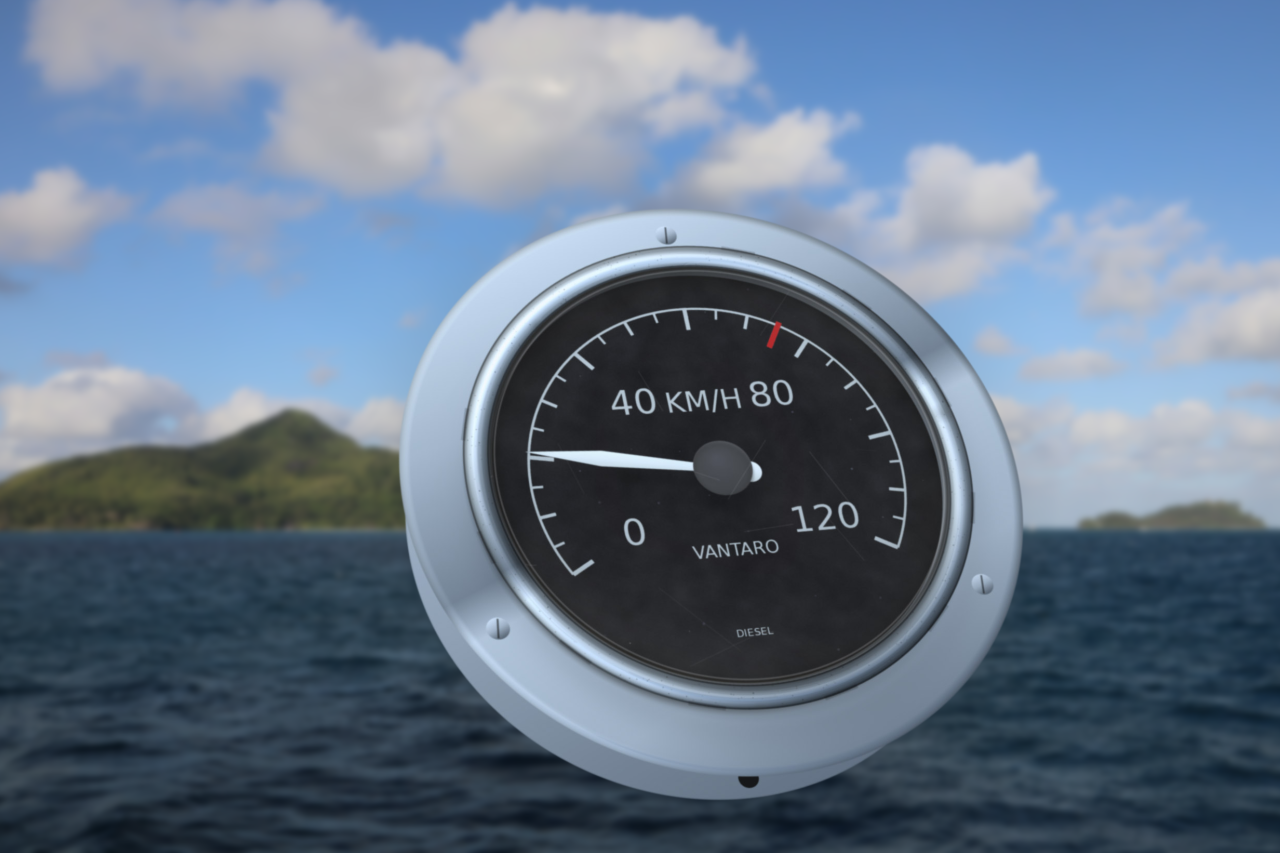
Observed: 20 km/h
